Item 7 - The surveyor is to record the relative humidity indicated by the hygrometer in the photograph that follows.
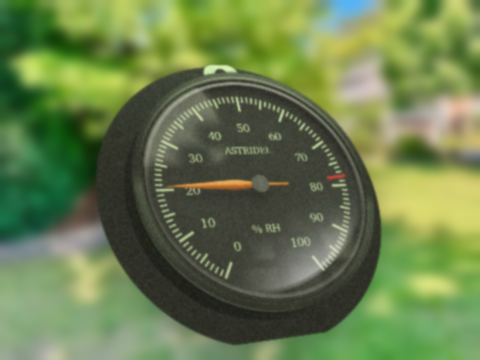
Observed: 20 %
